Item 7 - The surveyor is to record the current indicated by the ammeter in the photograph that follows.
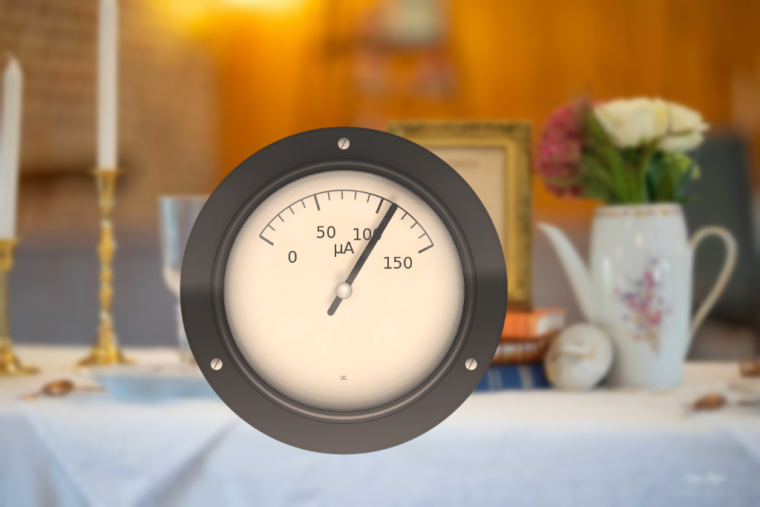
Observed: 110 µA
